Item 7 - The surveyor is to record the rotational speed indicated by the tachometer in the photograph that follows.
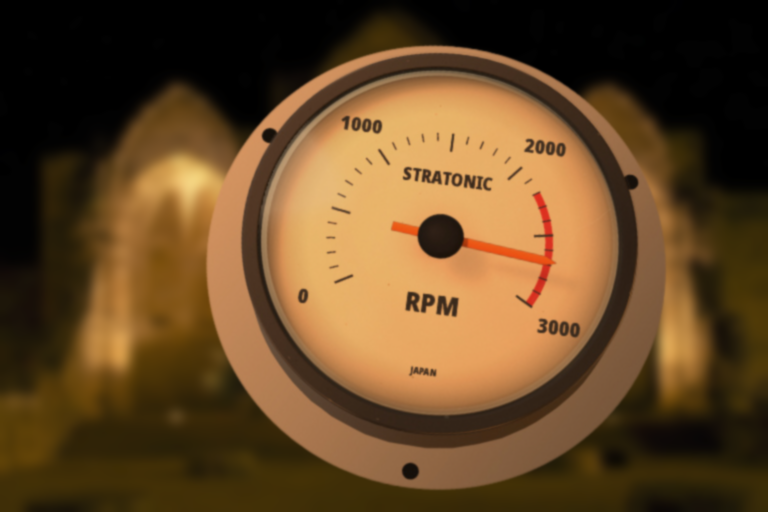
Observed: 2700 rpm
